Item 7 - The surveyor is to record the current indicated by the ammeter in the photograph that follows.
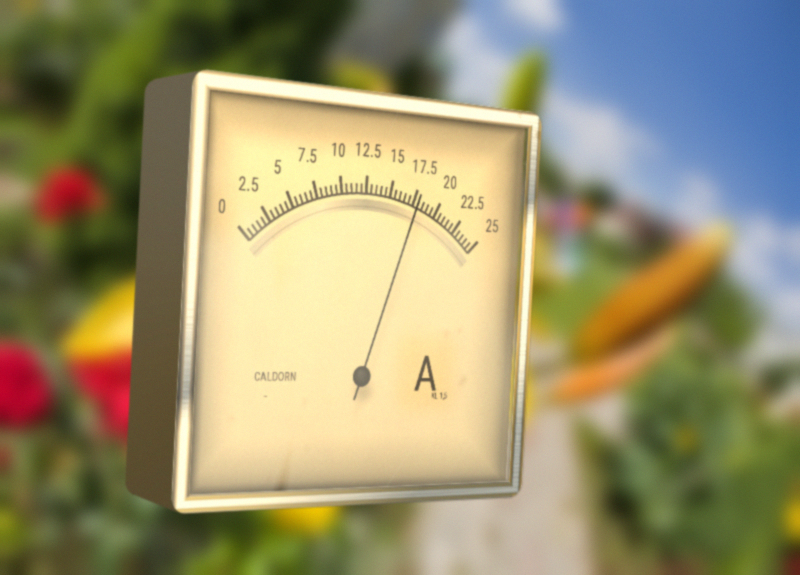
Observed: 17.5 A
